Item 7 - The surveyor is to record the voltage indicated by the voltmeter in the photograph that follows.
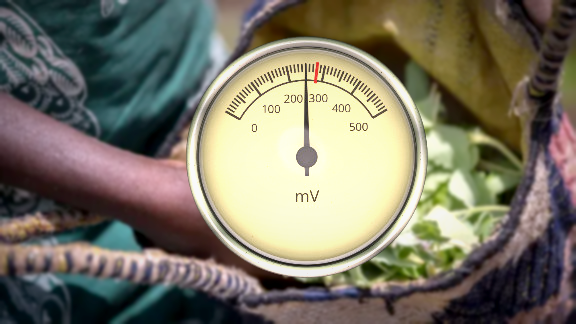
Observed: 250 mV
